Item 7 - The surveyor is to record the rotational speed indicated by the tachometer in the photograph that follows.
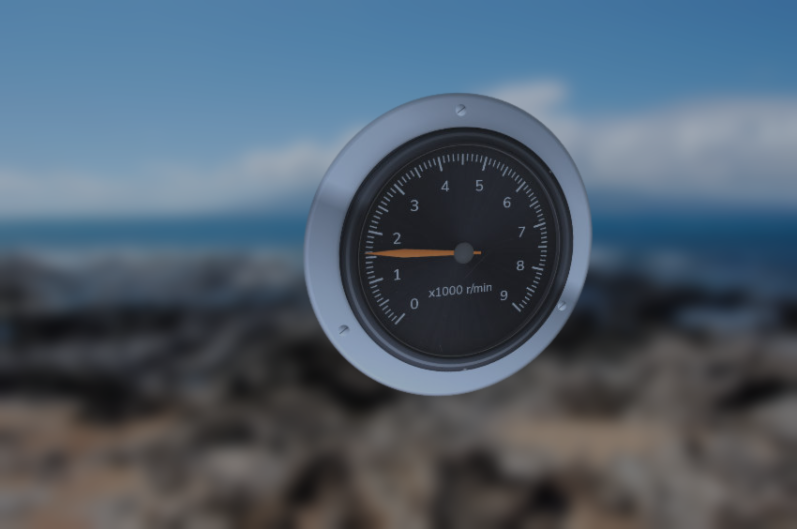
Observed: 1600 rpm
